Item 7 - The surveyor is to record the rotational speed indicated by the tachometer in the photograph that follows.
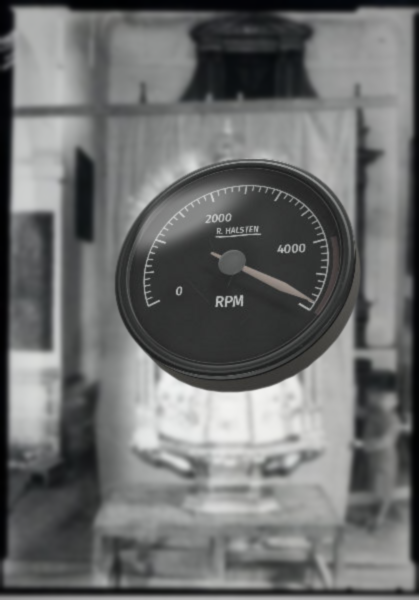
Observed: 4900 rpm
